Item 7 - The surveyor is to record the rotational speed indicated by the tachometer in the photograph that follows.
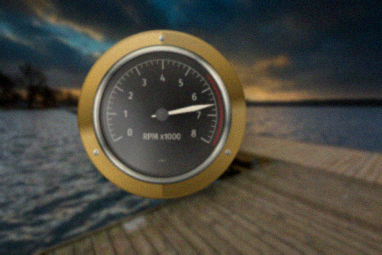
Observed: 6600 rpm
